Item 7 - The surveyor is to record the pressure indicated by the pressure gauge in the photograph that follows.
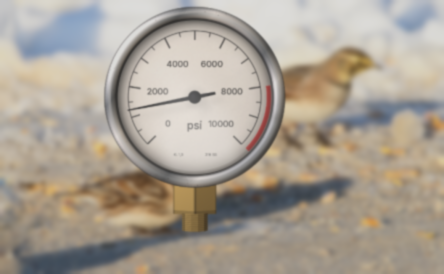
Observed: 1250 psi
